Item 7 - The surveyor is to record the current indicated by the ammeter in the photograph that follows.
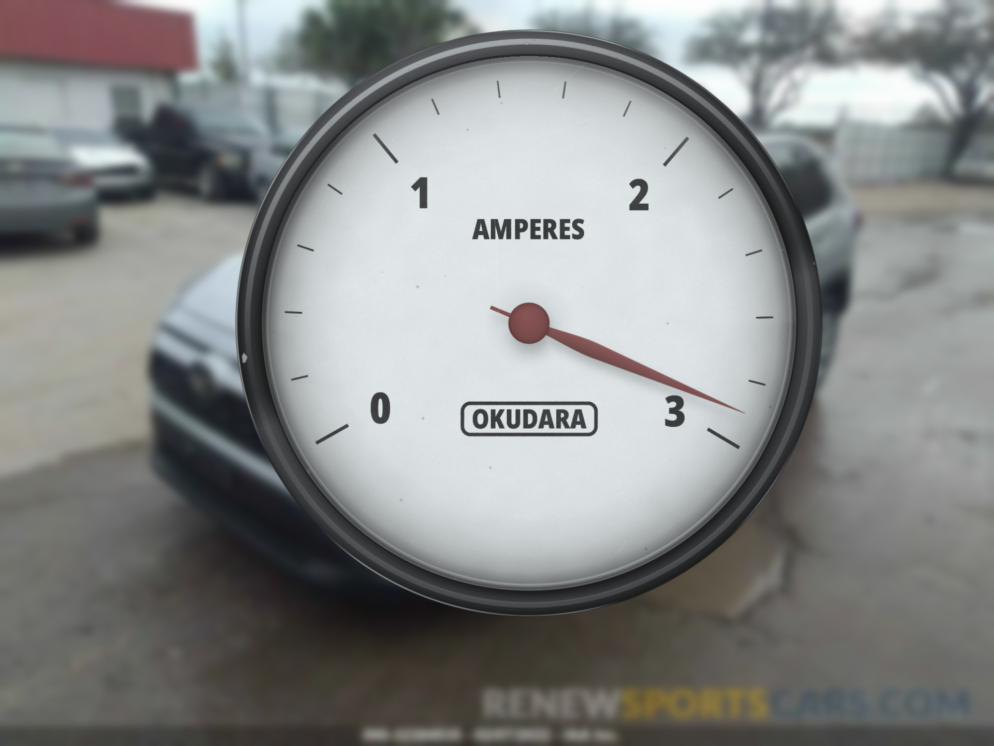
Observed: 2.9 A
